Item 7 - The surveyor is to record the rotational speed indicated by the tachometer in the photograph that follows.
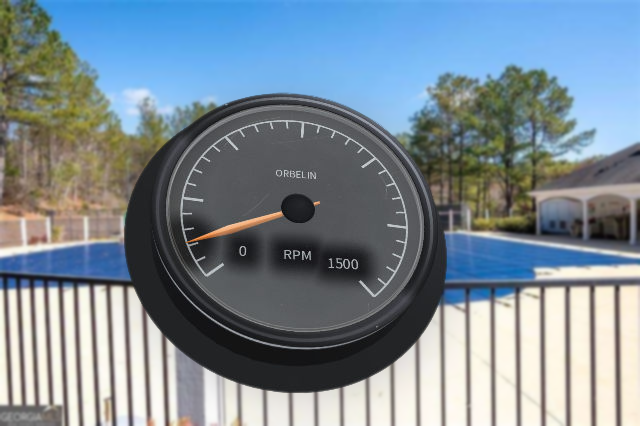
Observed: 100 rpm
